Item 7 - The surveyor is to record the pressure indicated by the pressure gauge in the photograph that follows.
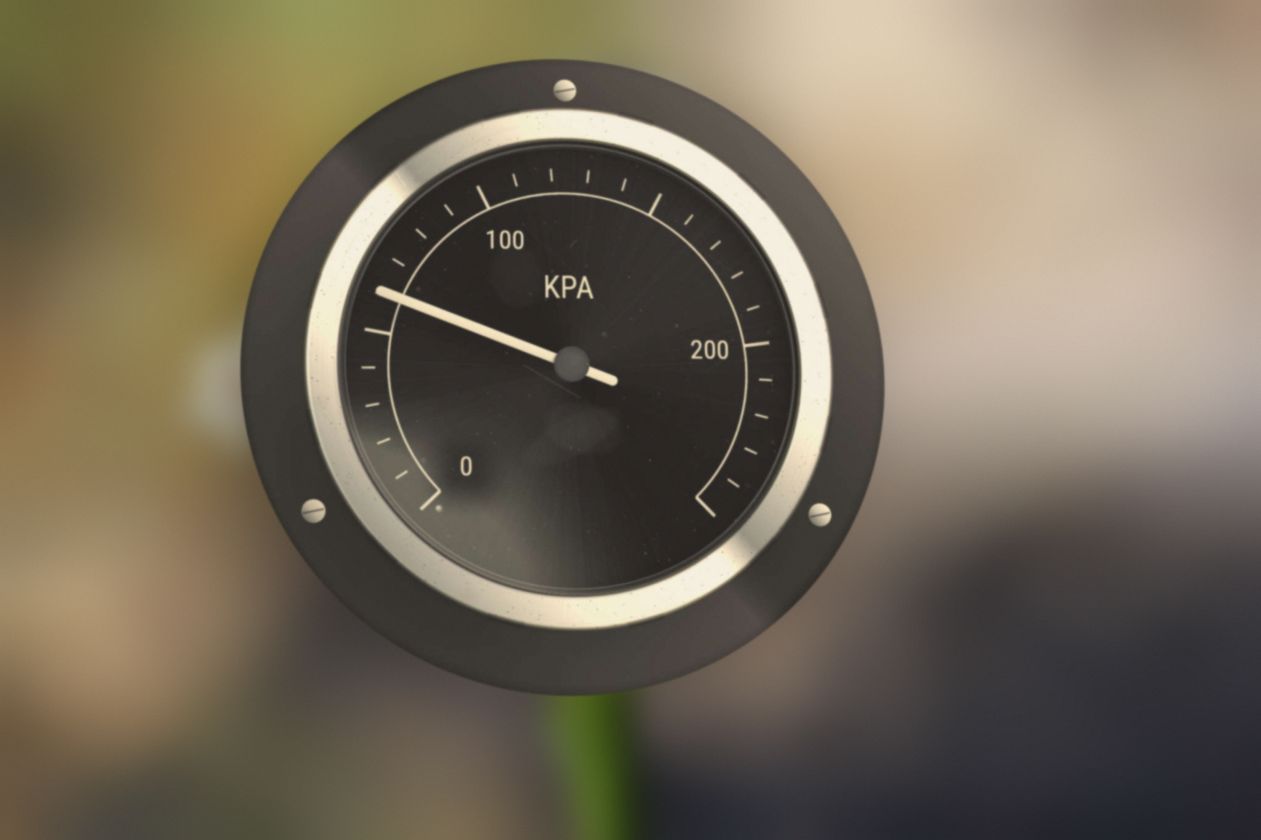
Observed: 60 kPa
